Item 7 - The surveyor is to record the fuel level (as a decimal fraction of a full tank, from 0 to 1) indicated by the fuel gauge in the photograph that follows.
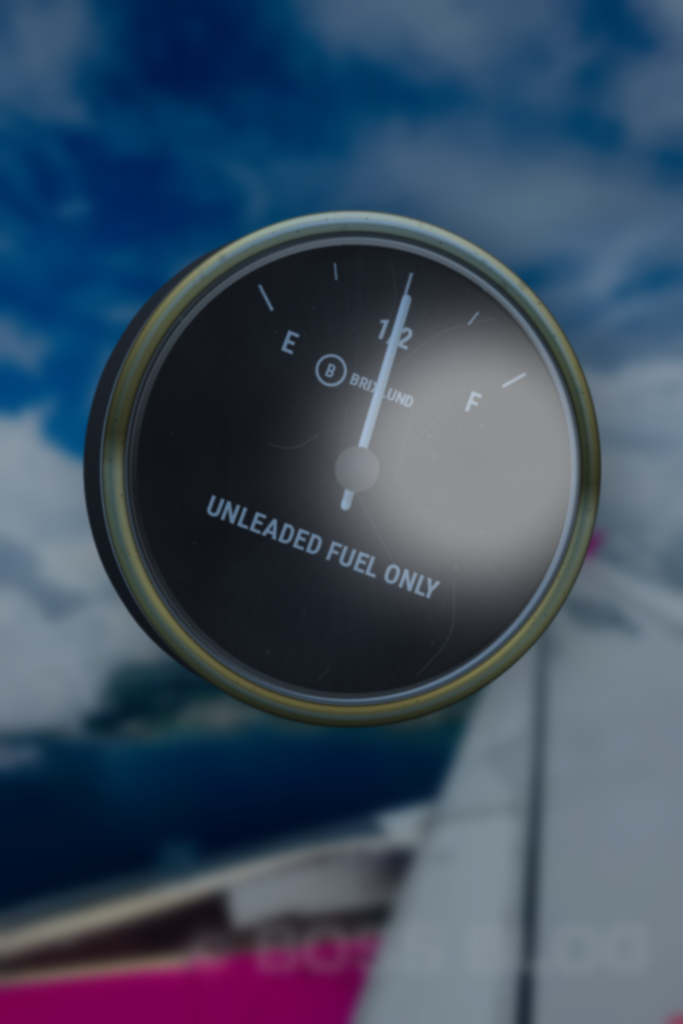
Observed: 0.5
